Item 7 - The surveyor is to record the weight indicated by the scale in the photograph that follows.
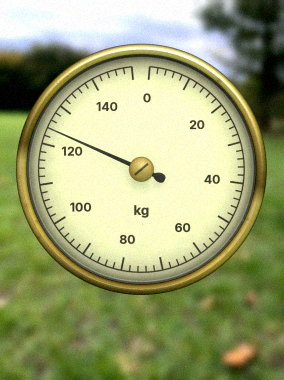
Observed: 124 kg
